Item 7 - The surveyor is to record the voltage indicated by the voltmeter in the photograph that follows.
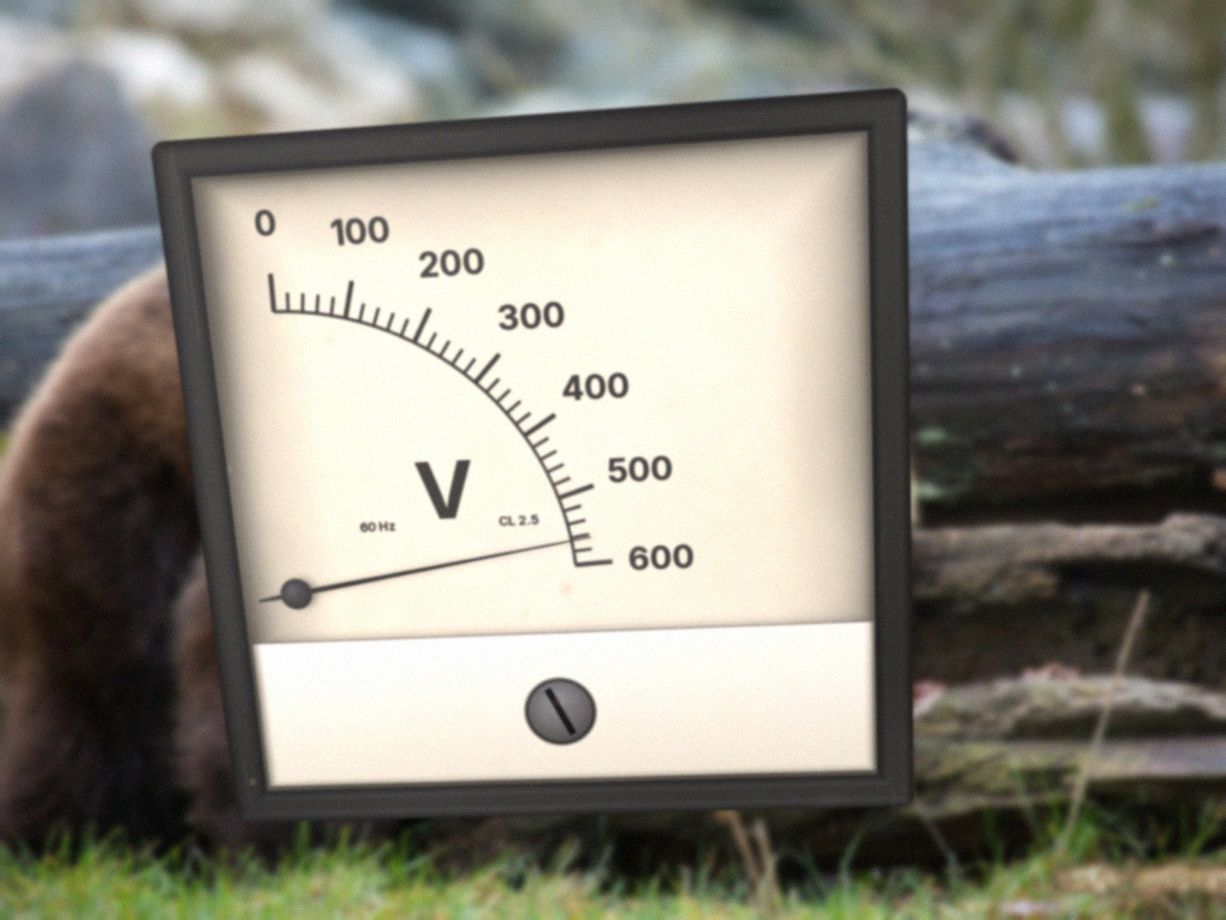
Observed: 560 V
